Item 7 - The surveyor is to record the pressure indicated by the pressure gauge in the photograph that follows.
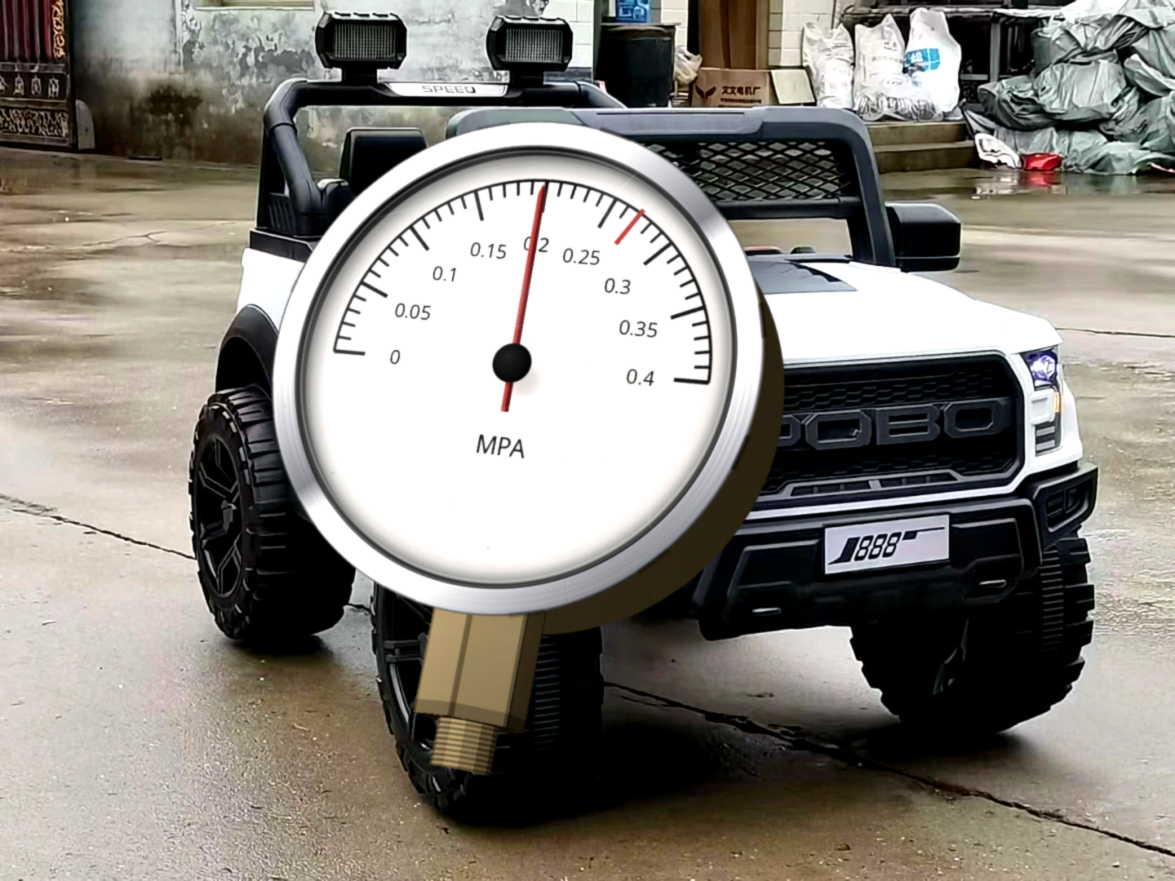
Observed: 0.2 MPa
